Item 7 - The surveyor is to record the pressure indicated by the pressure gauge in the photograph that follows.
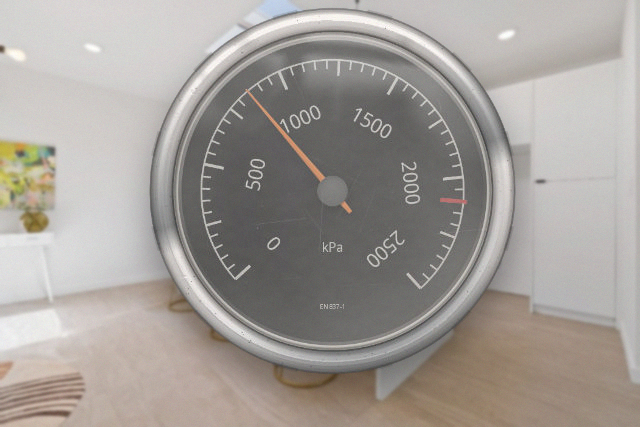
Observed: 850 kPa
